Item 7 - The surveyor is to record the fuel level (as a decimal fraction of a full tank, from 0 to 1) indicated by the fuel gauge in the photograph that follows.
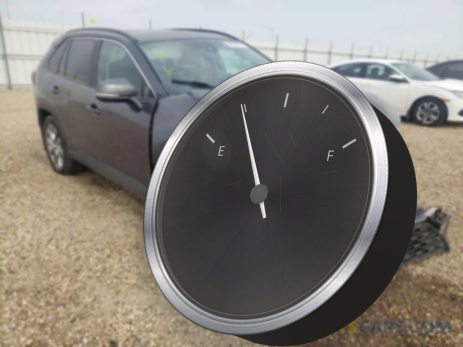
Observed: 0.25
